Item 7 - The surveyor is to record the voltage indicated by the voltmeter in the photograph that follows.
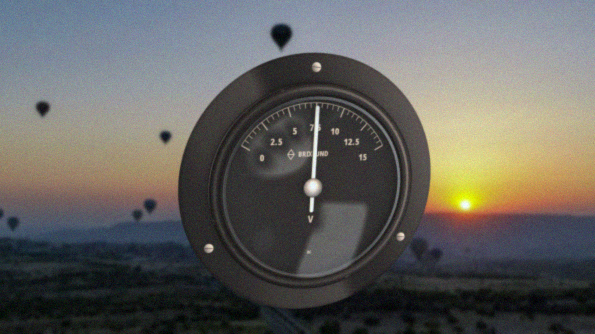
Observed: 7.5 V
